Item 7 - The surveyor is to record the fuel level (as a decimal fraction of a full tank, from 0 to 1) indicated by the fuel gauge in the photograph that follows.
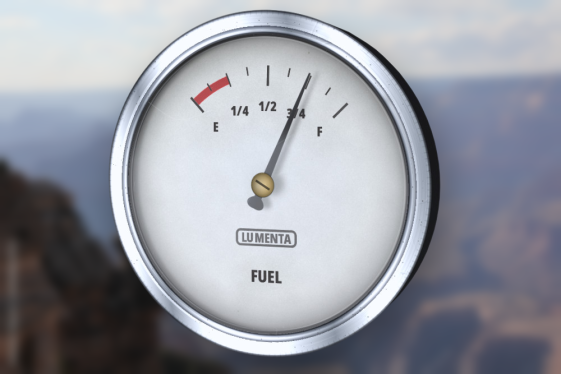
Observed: 0.75
